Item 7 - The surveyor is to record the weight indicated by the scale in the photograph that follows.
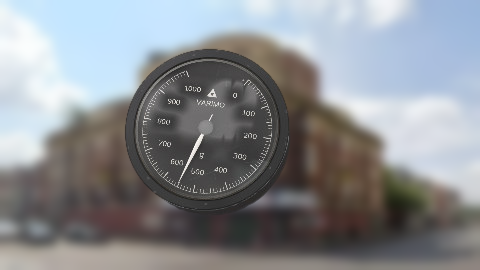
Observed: 550 g
